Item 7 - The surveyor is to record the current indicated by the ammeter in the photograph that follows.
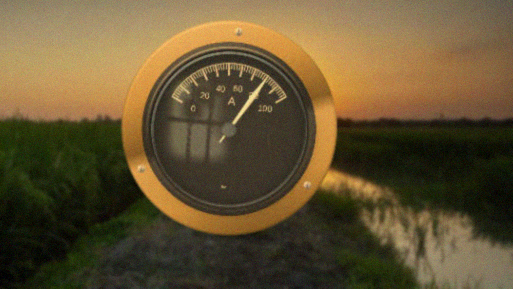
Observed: 80 A
